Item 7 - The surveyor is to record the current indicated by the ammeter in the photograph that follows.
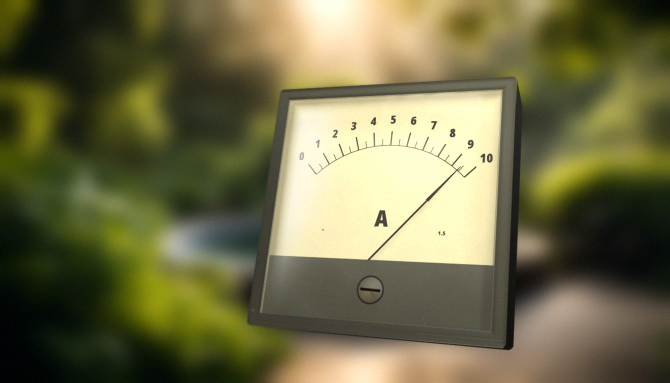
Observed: 9.5 A
